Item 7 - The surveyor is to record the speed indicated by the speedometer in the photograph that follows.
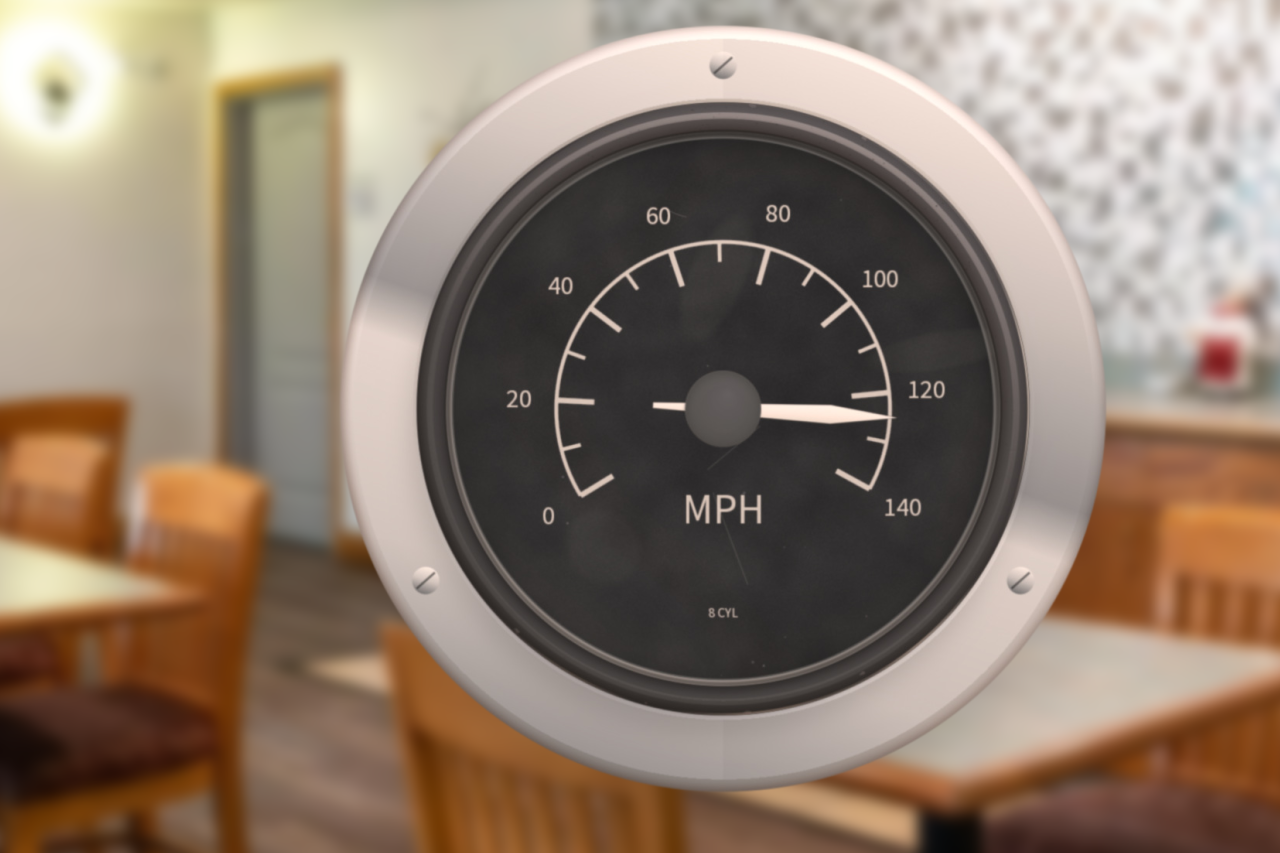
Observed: 125 mph
